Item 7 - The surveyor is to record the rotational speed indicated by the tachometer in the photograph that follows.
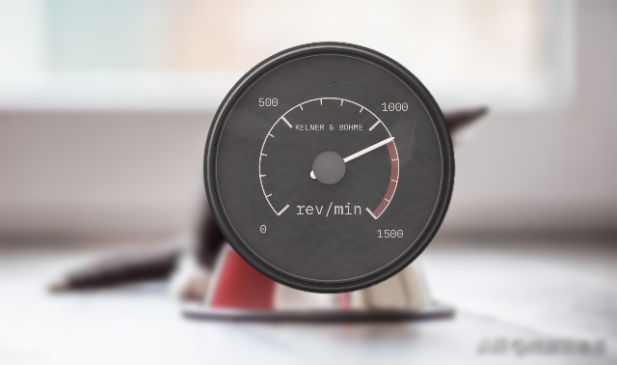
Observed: 1100 rpm
